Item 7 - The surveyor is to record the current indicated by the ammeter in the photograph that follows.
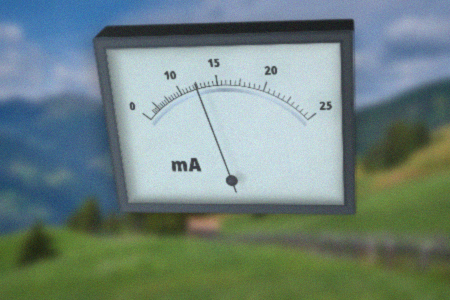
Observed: 12.5 mA
